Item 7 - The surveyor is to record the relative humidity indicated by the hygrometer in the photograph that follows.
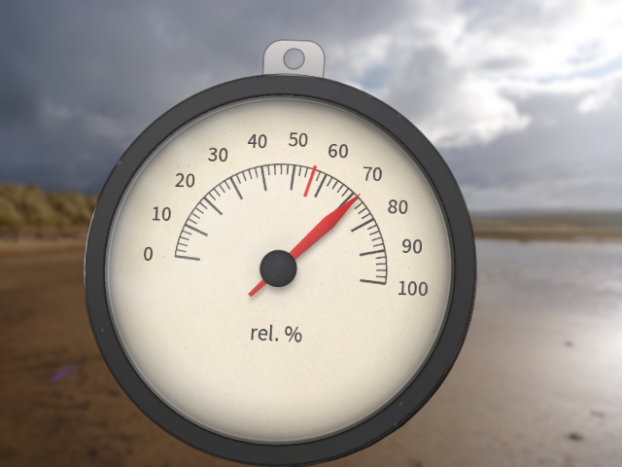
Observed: 72 %
